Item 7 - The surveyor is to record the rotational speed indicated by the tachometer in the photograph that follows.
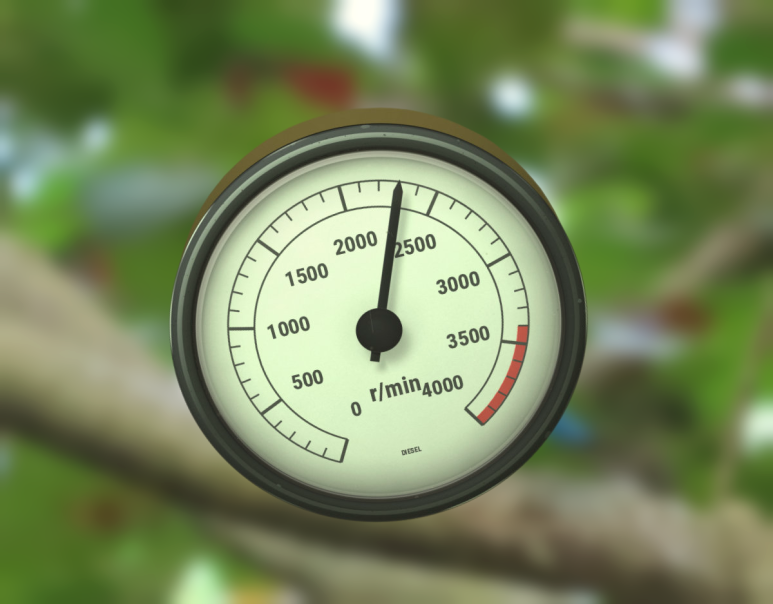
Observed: 2300 rpm
